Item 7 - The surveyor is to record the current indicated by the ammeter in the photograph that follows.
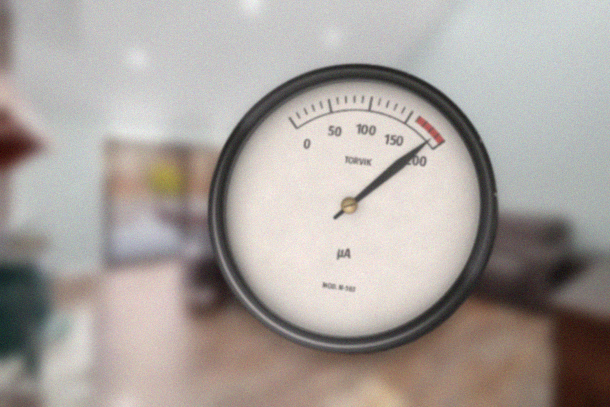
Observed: 190 µA
